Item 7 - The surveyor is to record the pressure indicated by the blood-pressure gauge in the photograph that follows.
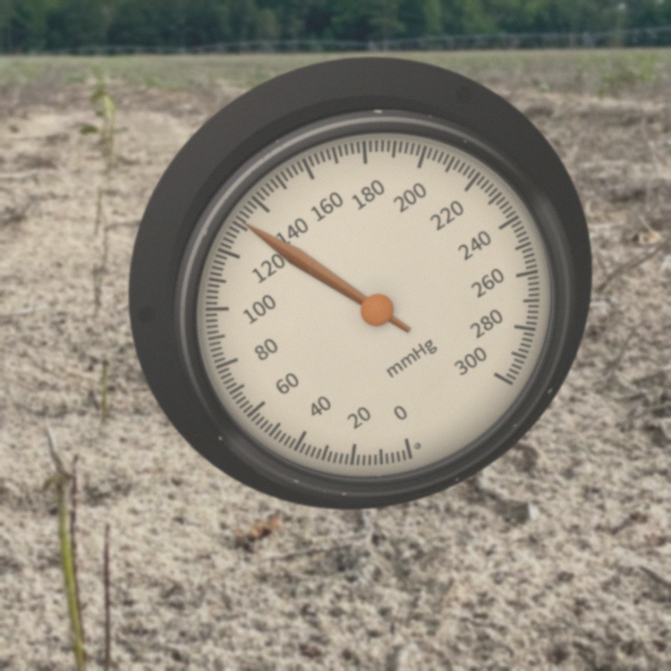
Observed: 132 mmHg
